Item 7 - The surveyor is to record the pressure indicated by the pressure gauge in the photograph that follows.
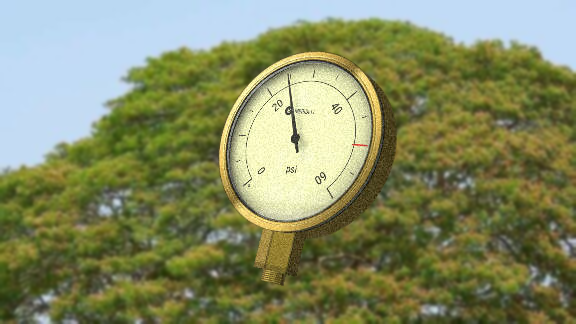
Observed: 25 psi
